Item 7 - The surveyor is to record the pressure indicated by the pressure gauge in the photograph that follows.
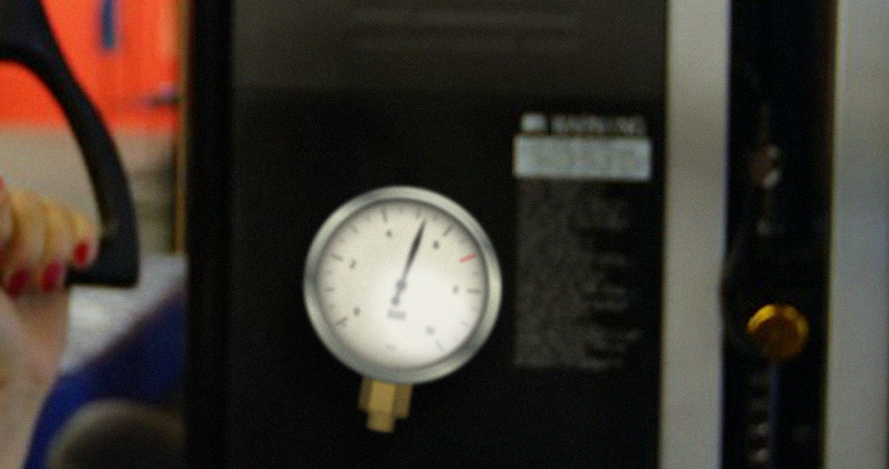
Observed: 5.25 bar
